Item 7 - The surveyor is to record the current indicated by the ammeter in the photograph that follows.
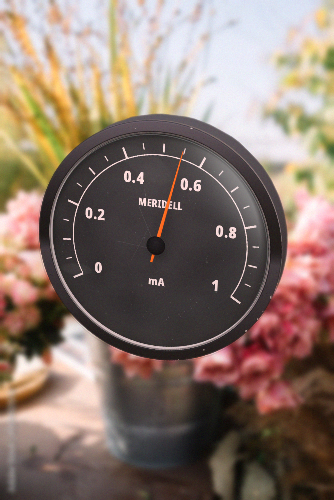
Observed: 0.55 mA
